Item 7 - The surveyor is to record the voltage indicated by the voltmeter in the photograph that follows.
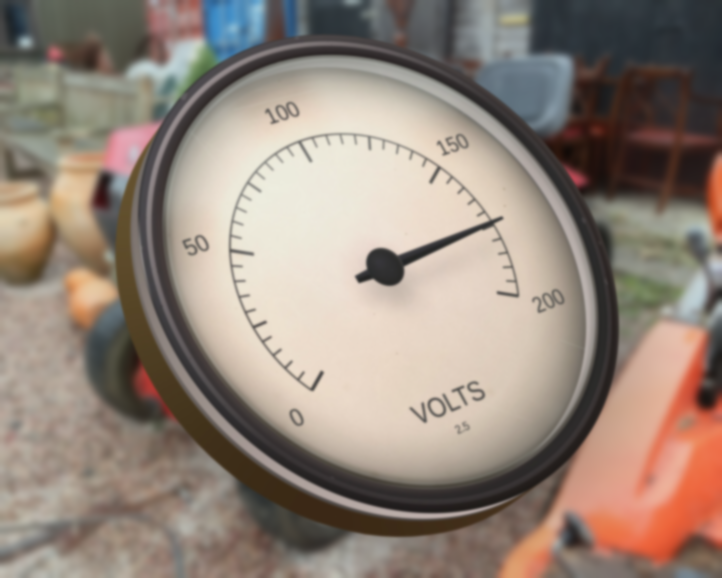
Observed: 175 V
